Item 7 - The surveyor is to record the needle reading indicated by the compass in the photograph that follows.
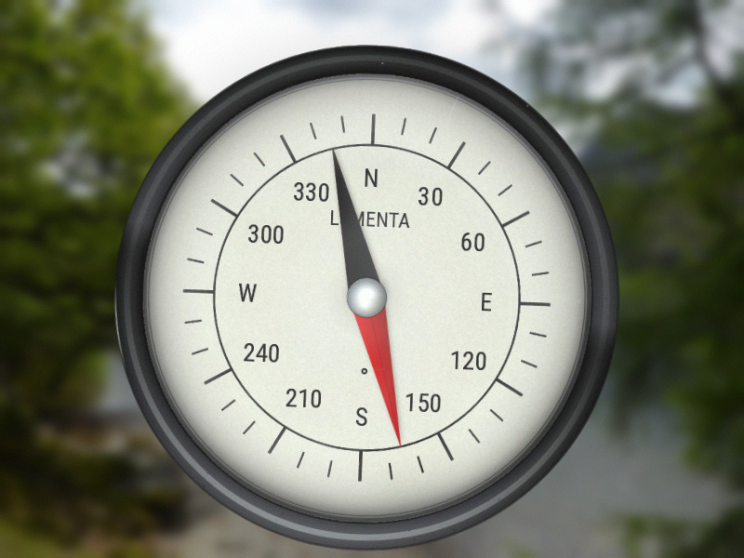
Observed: 165 °
